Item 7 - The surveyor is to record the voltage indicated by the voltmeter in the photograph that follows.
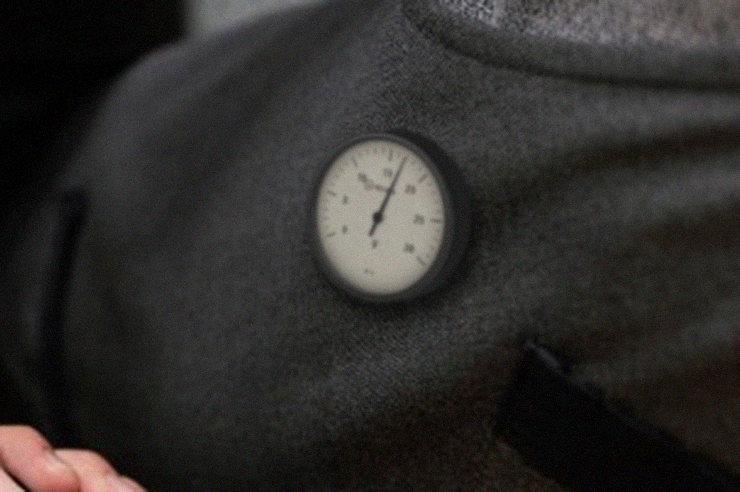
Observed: 17 V
